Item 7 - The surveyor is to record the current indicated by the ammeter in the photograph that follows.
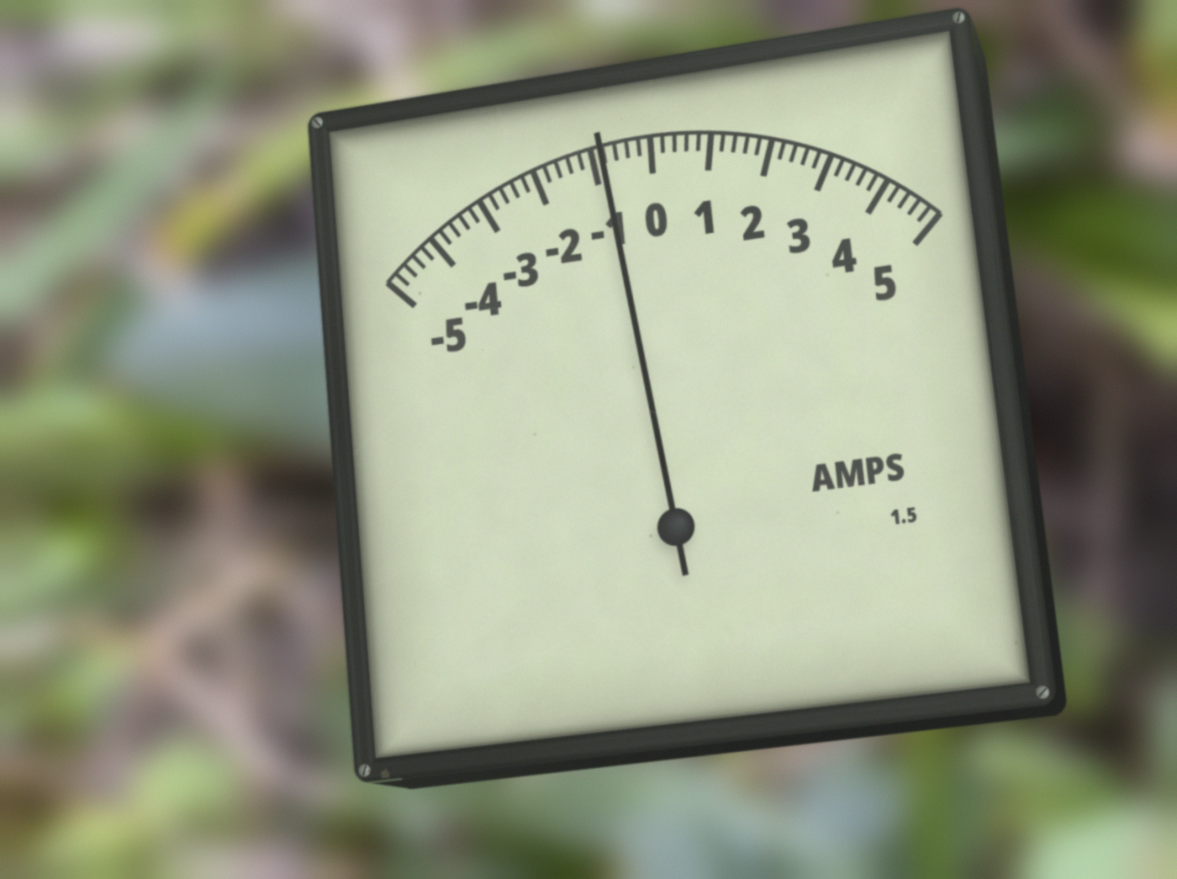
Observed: -0.8 A
